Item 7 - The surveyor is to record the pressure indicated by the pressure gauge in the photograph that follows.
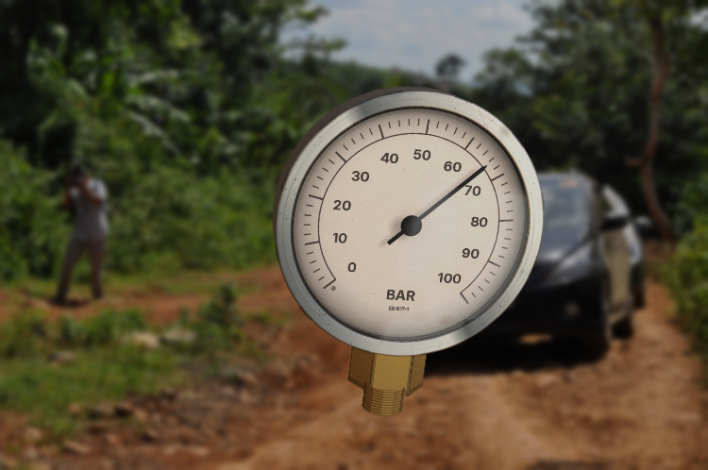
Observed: 66 bar
